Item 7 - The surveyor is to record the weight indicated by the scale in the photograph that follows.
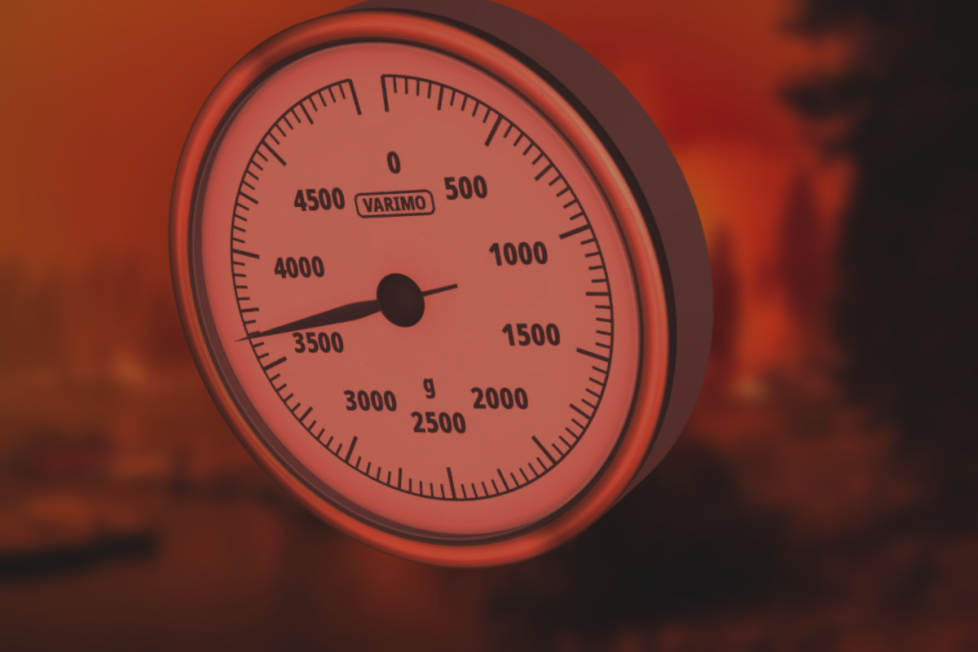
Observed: 3650 g
